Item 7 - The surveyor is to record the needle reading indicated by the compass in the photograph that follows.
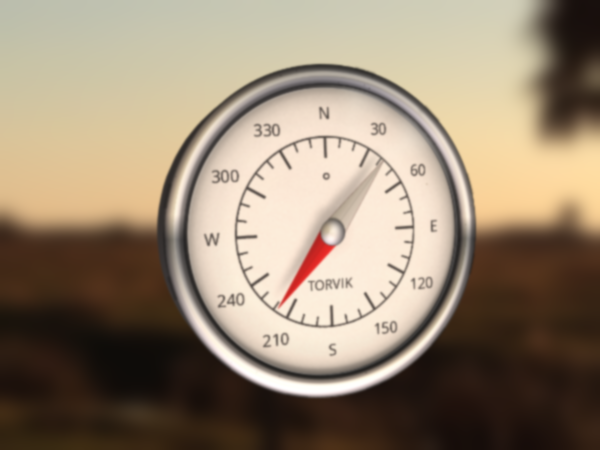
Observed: 220 °
